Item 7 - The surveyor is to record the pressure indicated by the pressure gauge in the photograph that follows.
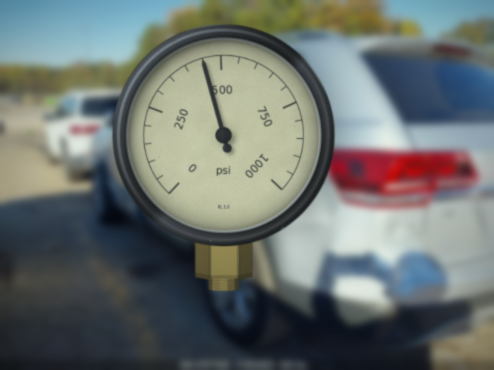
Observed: 450 psi
